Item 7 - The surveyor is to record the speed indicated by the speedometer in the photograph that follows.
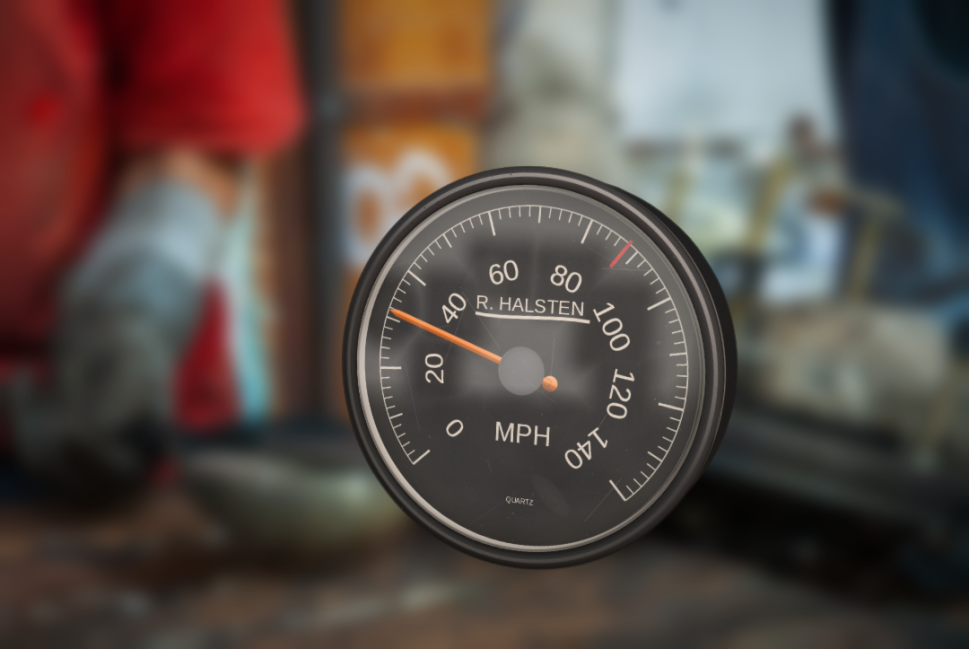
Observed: 32 mph
